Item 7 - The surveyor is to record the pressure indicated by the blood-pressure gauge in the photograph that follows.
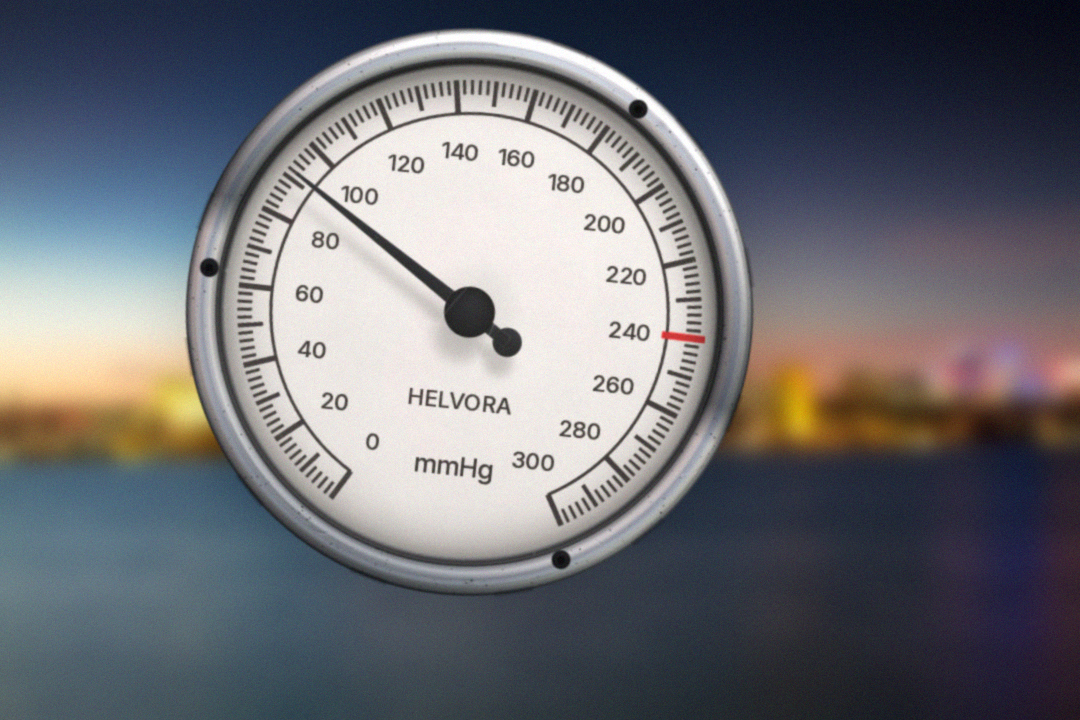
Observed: 92 mmHg
